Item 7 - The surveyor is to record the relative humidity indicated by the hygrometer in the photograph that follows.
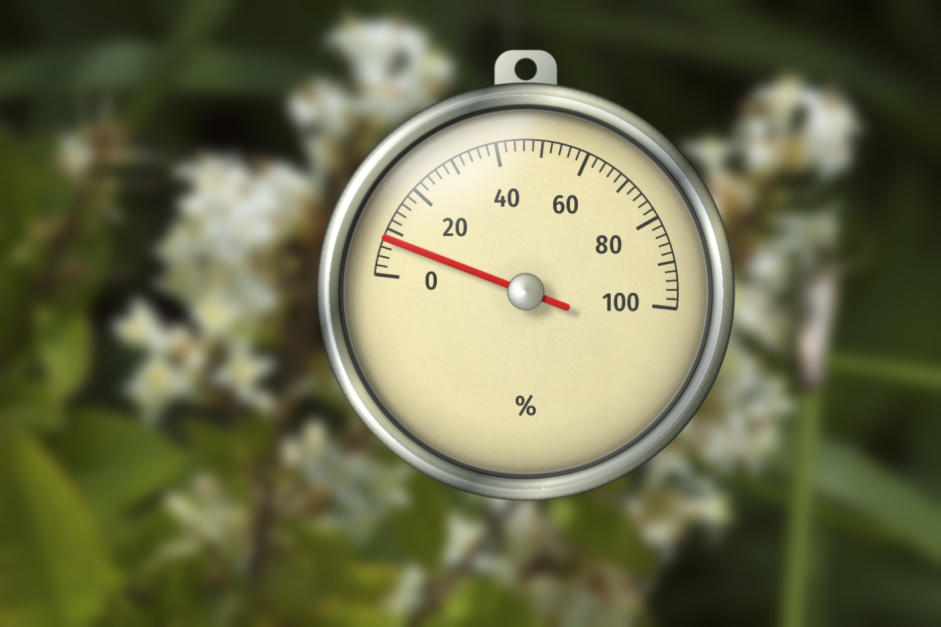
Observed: 8 %
